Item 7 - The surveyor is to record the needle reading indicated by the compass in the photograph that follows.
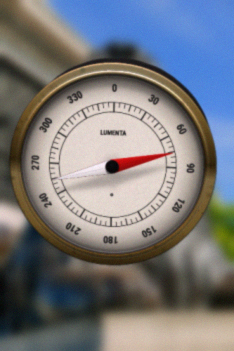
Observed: 75 °
